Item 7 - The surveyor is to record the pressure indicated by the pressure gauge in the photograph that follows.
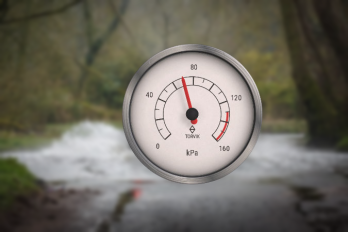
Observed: 70 kPa
